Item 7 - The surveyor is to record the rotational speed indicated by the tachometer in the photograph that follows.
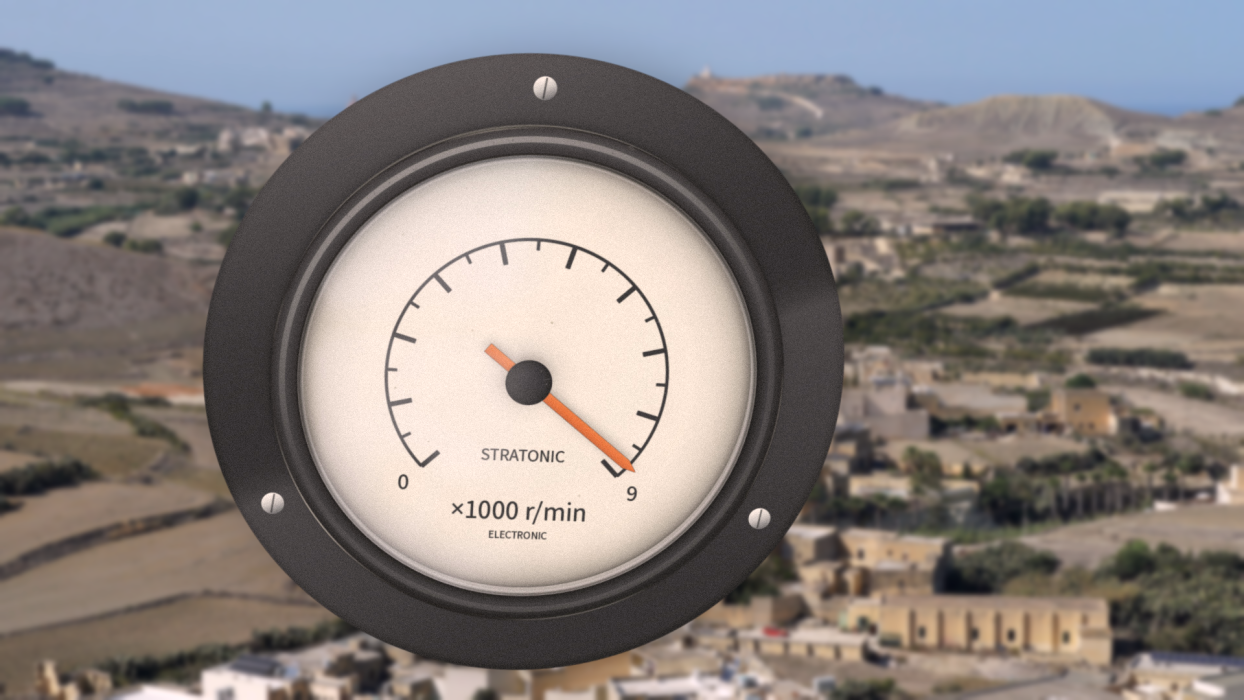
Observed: 8750 rpm
